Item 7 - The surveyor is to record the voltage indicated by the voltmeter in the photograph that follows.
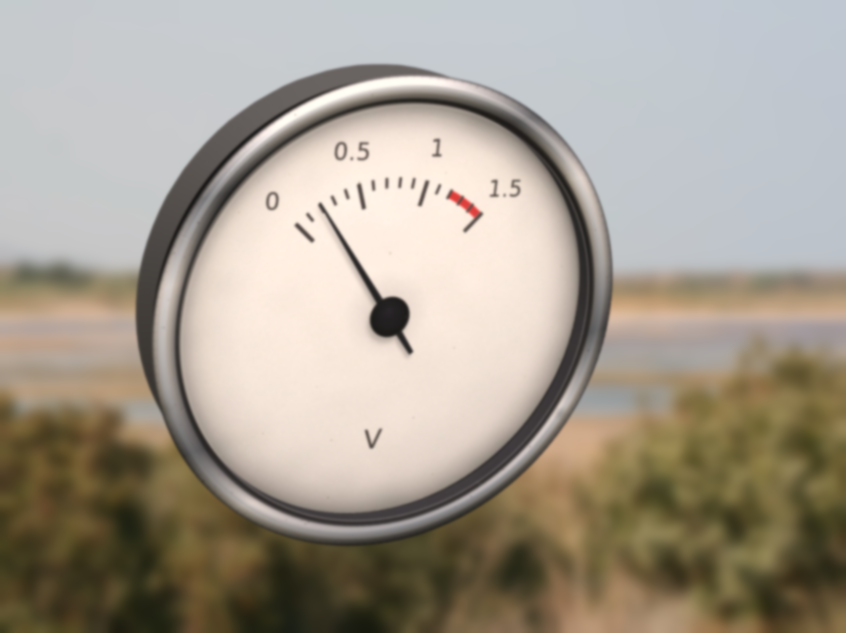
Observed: 0.2 V
